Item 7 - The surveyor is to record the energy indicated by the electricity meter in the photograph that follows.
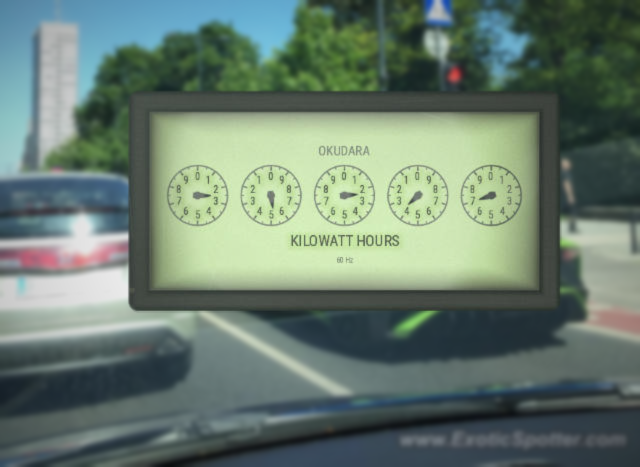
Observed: 25237 kWh
